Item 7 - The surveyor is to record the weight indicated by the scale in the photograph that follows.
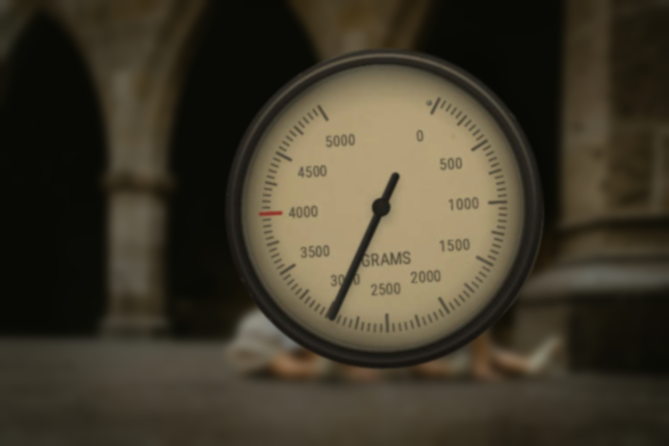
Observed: 2950 g
